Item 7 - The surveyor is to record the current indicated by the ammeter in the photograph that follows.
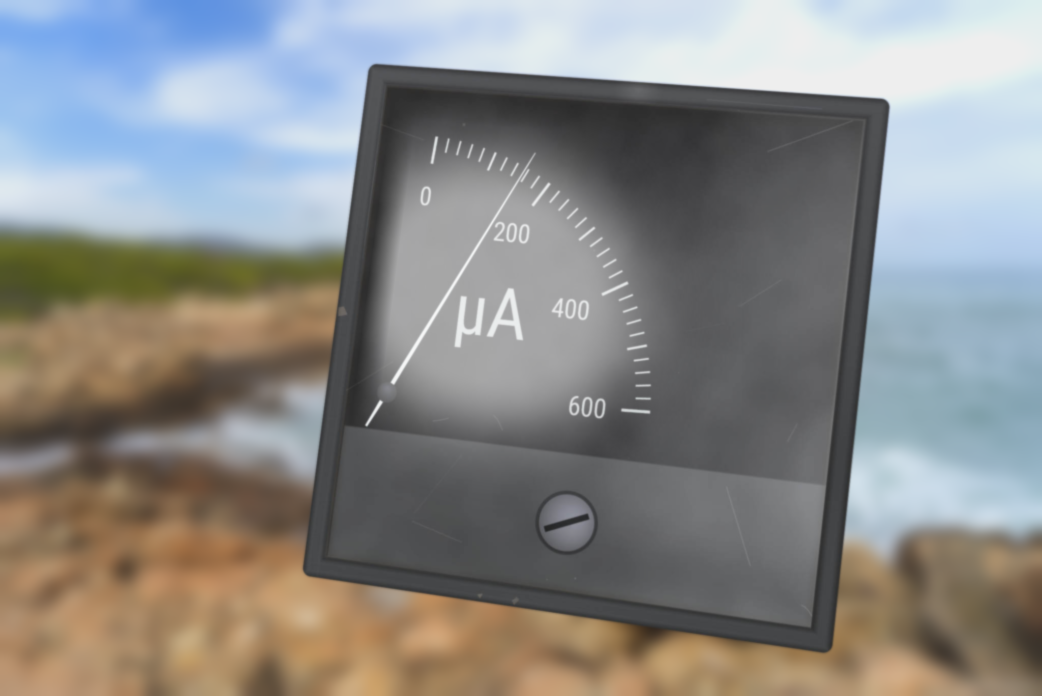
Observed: 160 µA
